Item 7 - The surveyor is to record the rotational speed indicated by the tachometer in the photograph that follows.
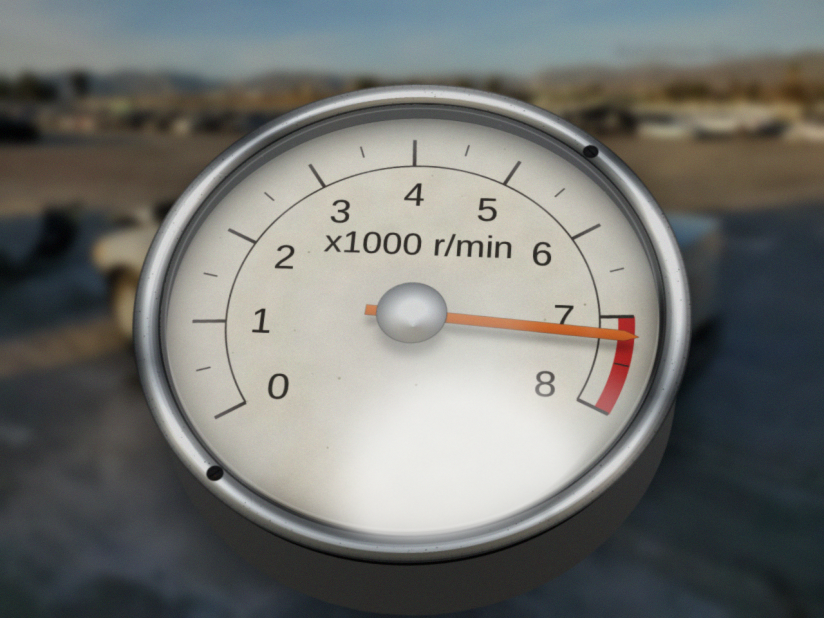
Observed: 7250 rpm
